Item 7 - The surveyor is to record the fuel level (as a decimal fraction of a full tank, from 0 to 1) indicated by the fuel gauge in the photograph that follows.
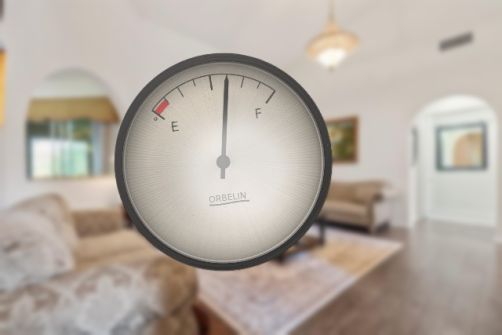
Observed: 0.625
